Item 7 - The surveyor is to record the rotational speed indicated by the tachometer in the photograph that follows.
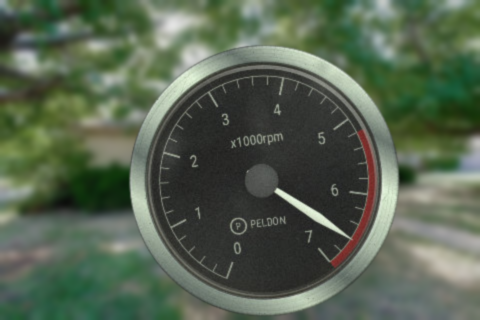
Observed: 6600 rpm
